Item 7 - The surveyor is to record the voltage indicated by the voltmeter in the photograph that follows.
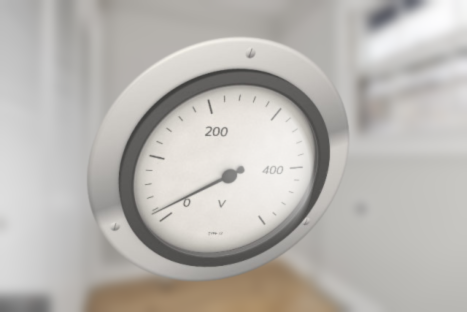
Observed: 20 V
